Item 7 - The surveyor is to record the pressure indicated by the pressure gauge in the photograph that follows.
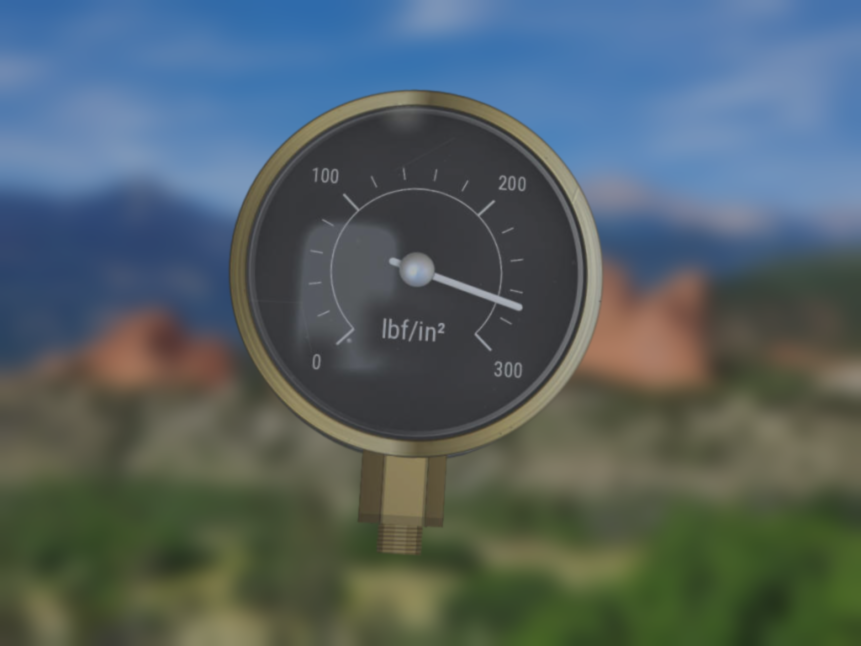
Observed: 270 psi
